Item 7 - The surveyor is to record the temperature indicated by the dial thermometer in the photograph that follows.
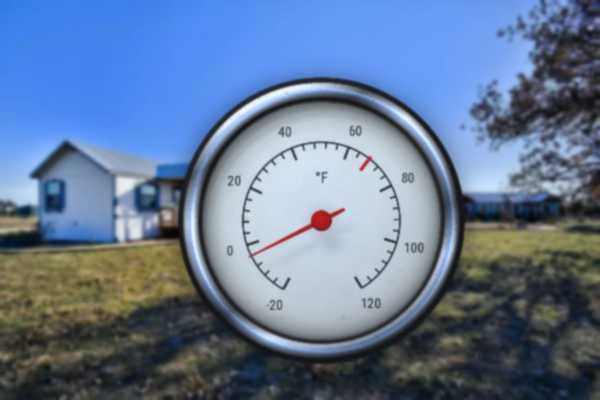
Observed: -4 °F
